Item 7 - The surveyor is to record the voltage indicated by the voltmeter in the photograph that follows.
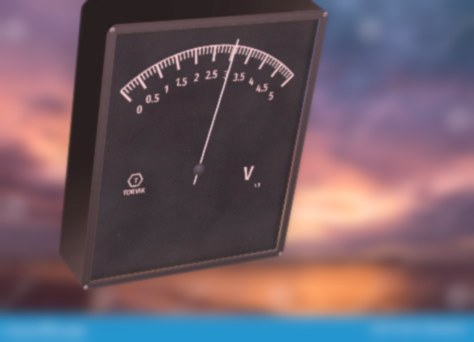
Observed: 3 V
